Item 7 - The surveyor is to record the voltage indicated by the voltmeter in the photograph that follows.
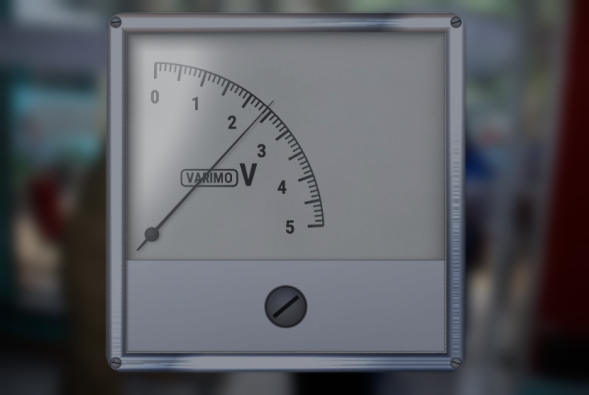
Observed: 2.4 V
